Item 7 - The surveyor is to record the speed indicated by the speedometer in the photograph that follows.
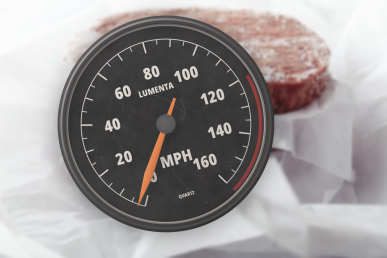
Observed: 2.5 mph
